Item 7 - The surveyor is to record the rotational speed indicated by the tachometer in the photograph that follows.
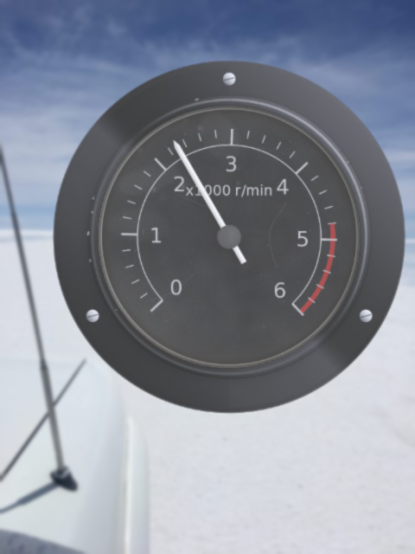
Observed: 2300 rpm
